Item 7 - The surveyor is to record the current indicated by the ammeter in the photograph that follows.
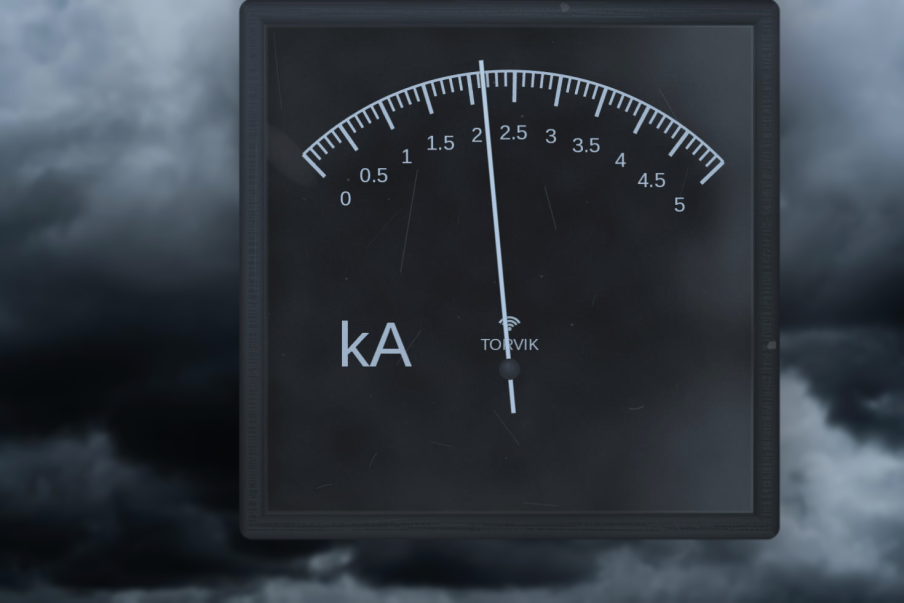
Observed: 2.15 kA
